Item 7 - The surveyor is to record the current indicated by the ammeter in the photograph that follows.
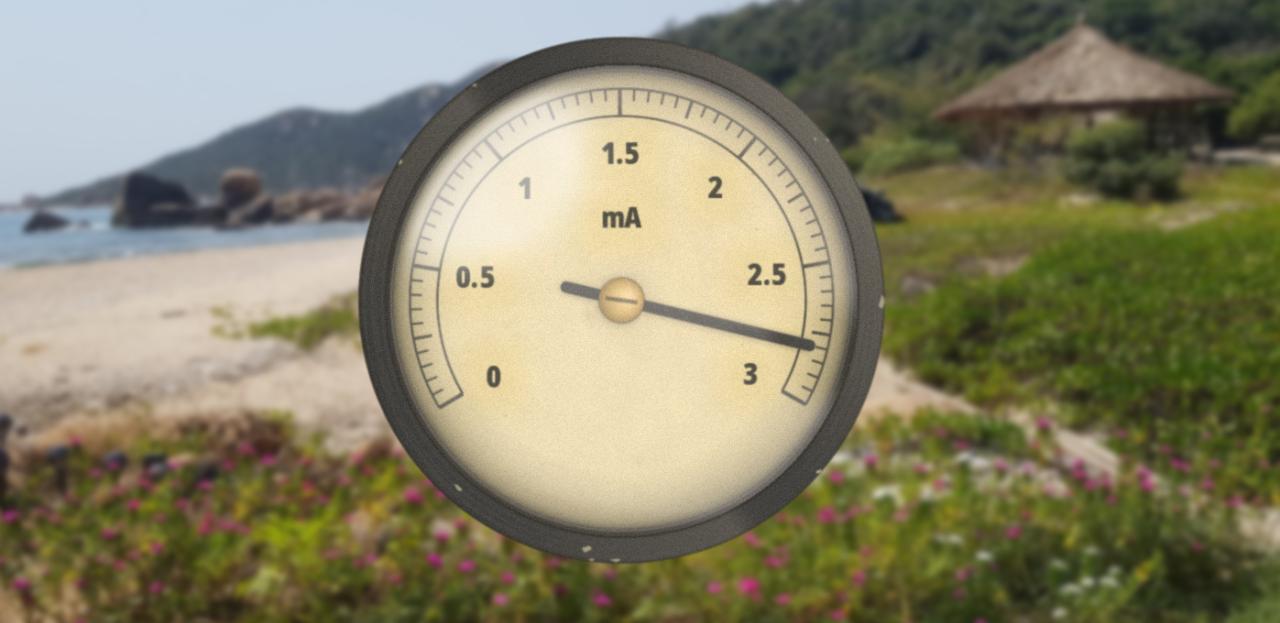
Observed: 2.8 mA
